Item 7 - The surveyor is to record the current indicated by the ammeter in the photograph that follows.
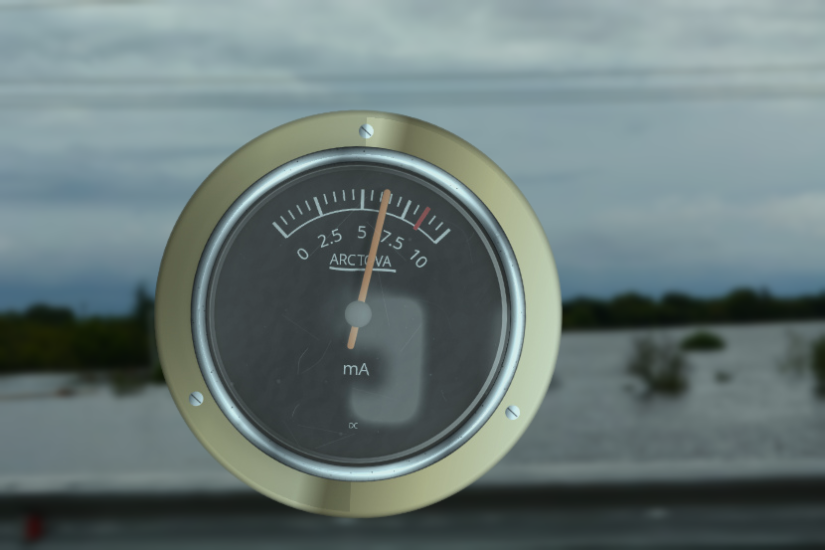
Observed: 6.25 mA
